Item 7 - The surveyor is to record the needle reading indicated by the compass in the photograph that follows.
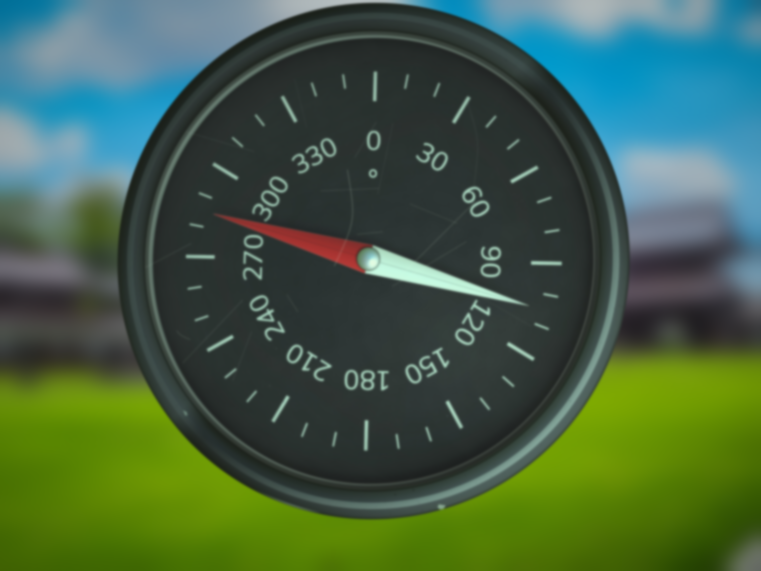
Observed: 285 °
